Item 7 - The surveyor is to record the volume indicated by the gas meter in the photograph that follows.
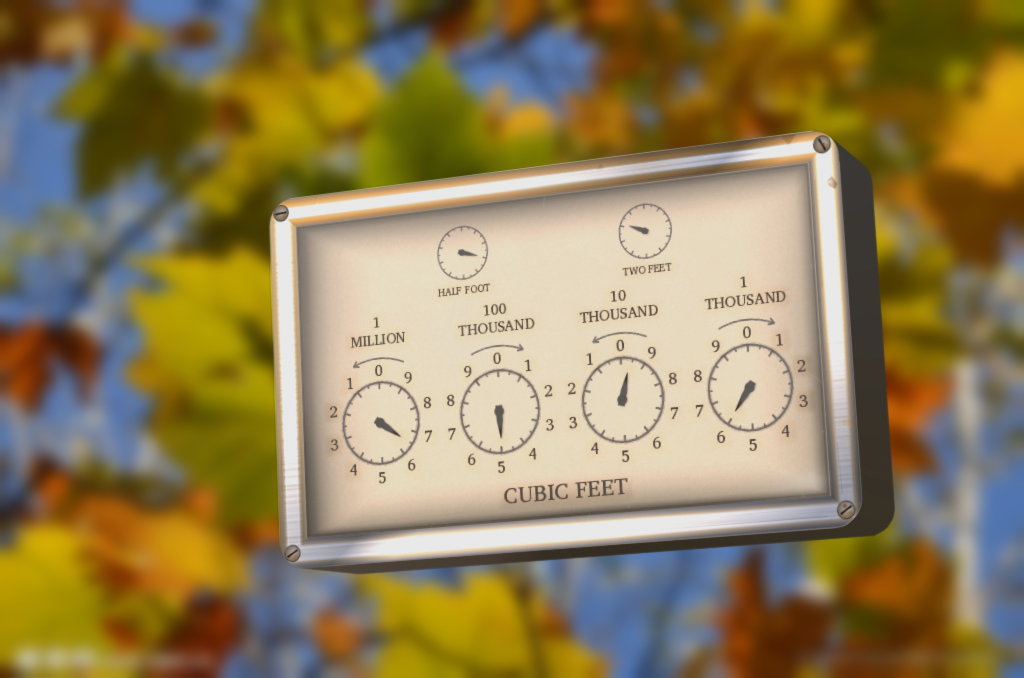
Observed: 649600 ft³
